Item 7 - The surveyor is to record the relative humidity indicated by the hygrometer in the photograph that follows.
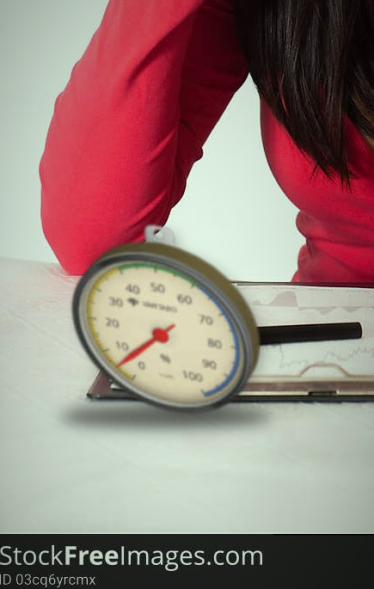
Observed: 5 %
